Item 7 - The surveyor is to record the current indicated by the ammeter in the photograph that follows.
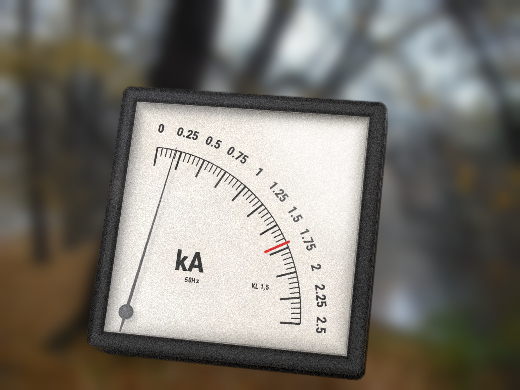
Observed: 0.2 kA
